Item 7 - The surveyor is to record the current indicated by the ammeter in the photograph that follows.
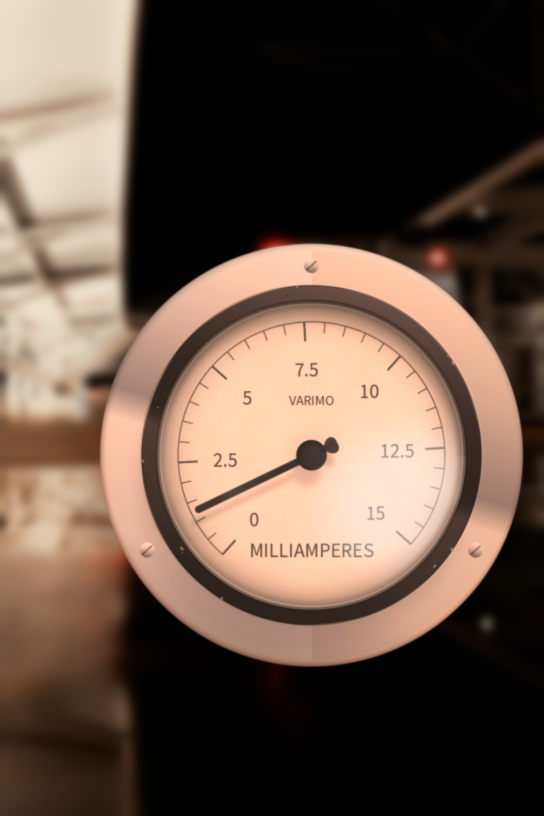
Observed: 1.25 mA
